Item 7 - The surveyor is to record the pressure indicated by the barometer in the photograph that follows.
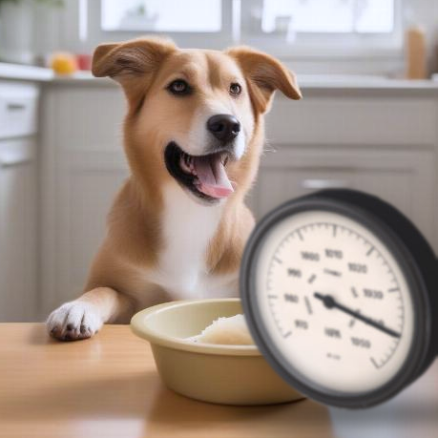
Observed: 1040 hPa
